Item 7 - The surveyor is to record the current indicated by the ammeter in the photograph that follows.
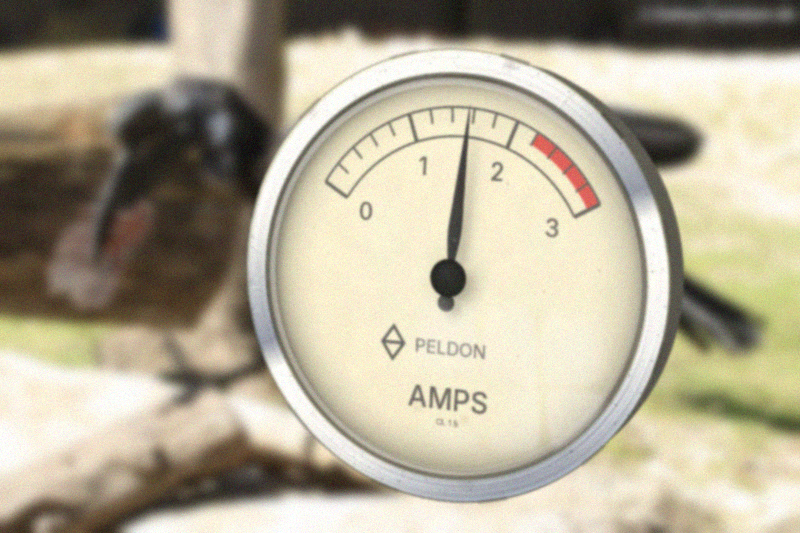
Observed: 1.6 A
